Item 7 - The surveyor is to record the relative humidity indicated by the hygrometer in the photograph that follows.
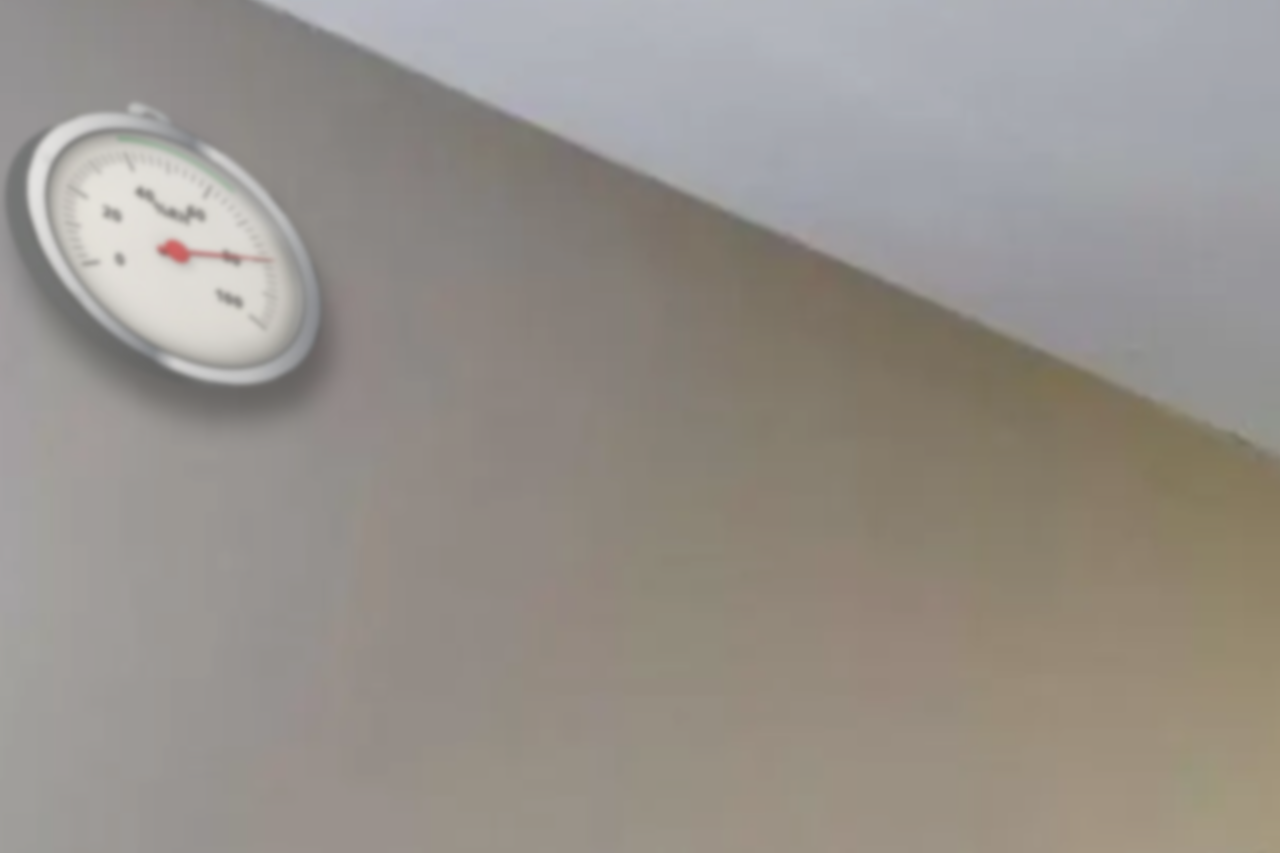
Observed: 80 %
